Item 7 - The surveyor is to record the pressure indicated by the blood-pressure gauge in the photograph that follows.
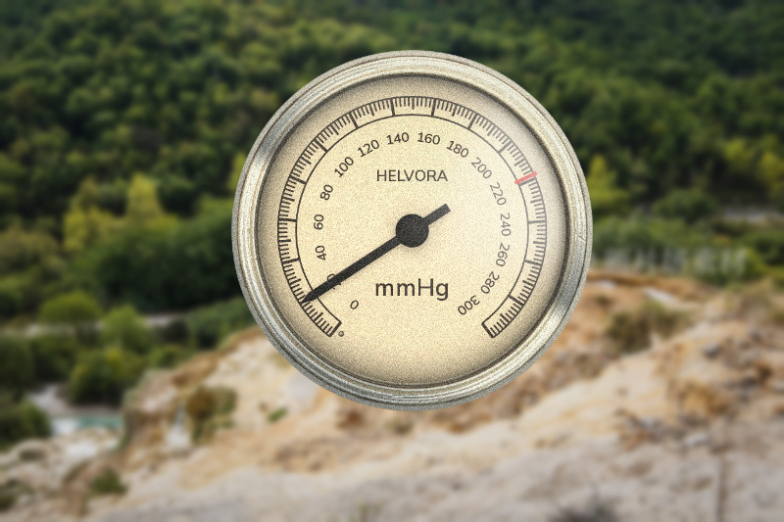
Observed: 20 mmHg
